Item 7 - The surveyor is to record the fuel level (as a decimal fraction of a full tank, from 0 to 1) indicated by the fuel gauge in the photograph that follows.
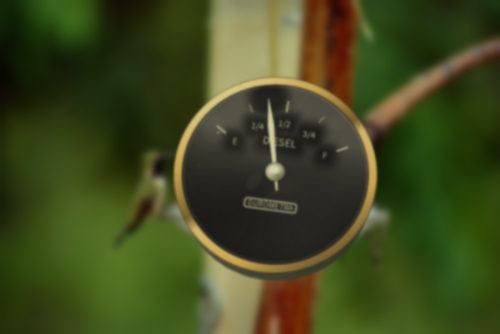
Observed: 0.375
